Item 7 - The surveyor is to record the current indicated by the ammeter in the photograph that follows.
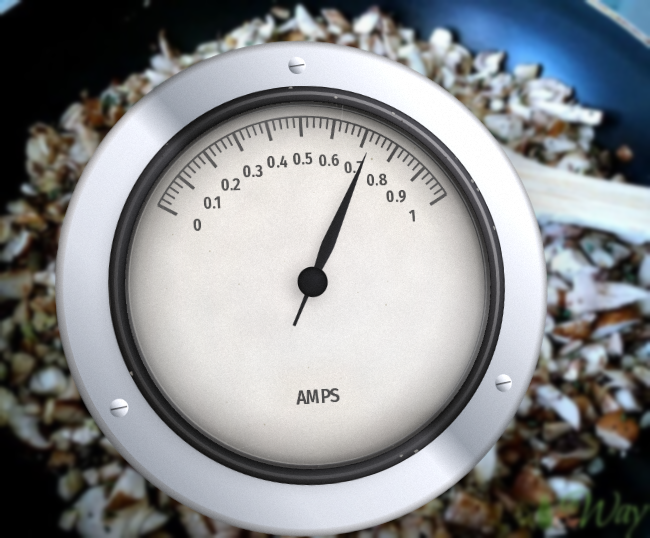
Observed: 0.72 A
